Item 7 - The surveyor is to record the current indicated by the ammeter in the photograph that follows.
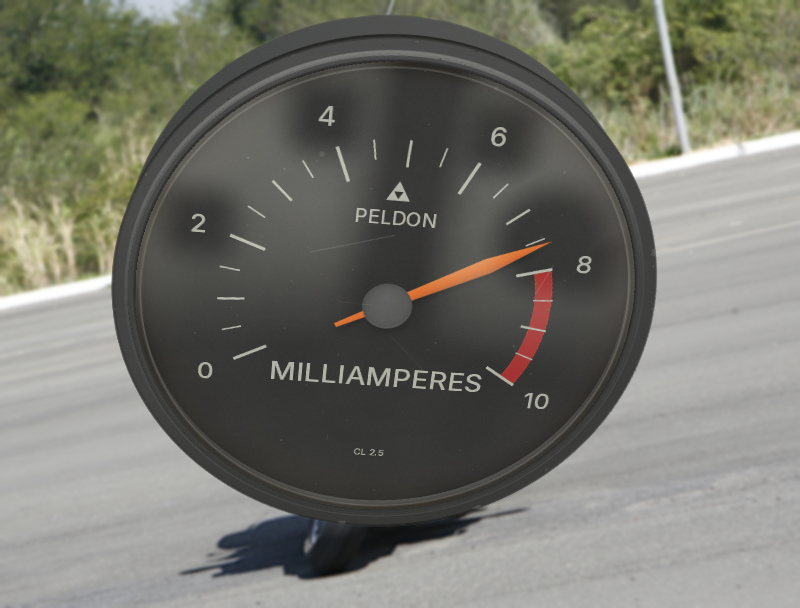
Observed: 7.5 mA
